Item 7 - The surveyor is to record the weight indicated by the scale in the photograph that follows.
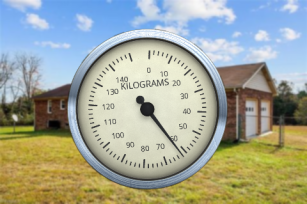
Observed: 62 kg
